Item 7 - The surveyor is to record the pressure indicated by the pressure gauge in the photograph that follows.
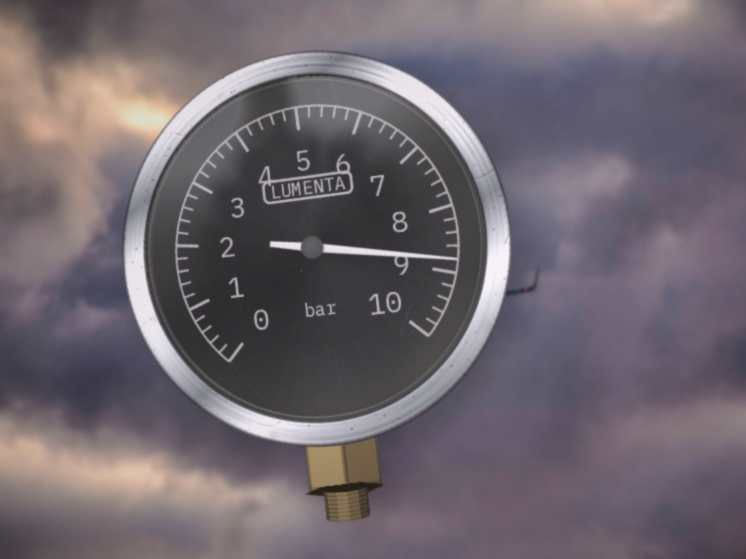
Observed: 8.8 bar
